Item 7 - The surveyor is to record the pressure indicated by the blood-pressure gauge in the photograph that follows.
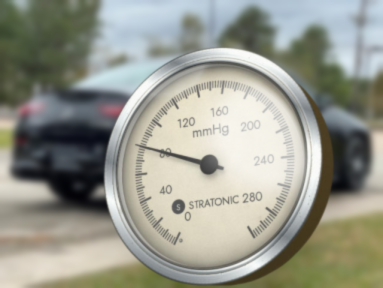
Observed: 80 mmHg
